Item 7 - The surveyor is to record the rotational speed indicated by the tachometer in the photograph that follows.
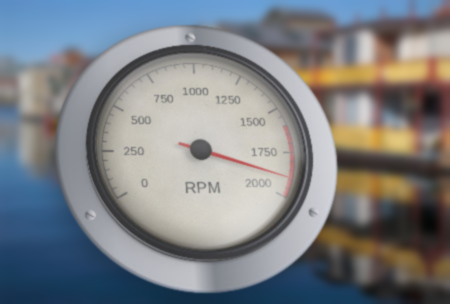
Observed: 1900 rpm
